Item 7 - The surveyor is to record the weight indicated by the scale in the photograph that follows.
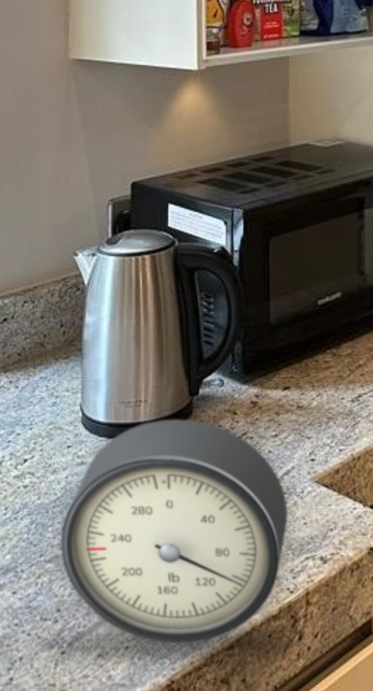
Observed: 100 lb
